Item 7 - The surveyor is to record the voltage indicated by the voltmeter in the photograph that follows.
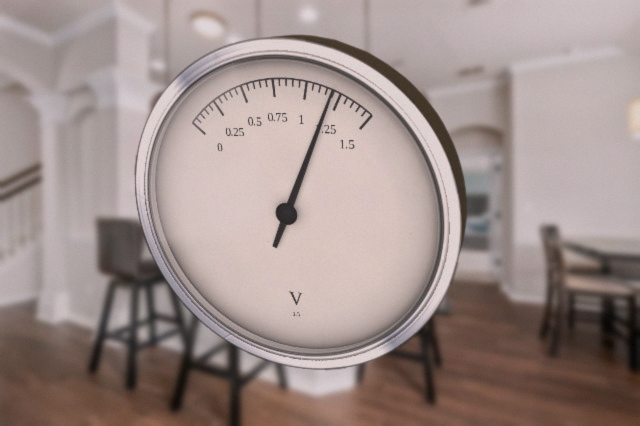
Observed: 1.2 V
